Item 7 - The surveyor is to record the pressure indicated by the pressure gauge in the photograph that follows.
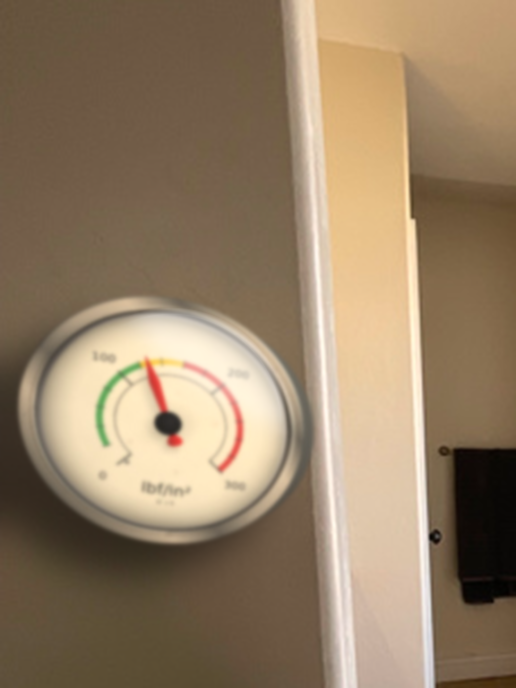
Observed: 130 psi
